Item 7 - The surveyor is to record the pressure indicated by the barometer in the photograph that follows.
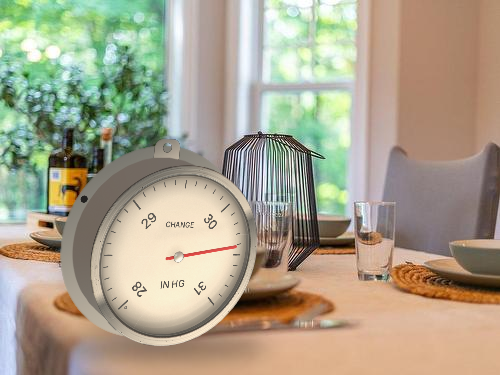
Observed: 30.4 inHg
